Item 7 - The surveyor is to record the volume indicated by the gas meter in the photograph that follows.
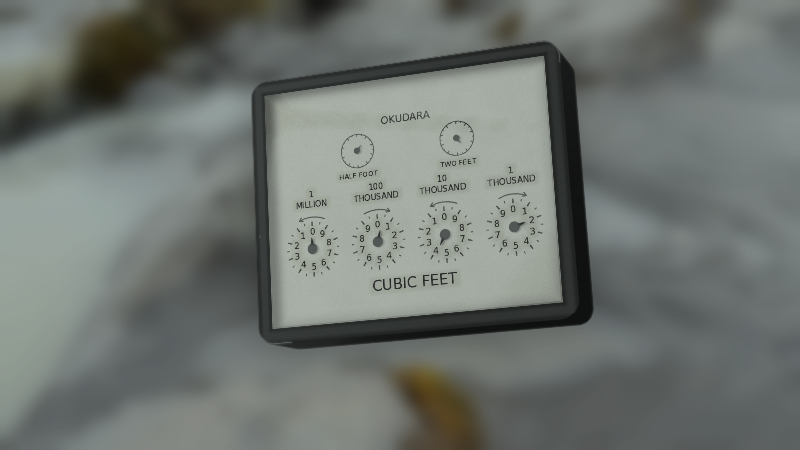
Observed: 4200 ft³
